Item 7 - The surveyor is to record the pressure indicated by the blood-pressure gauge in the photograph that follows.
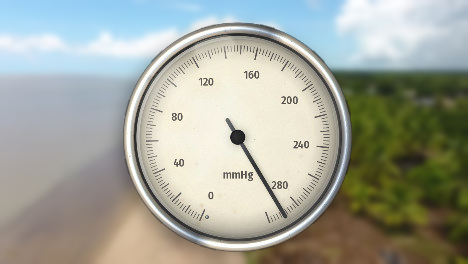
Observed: 290 mmHg
